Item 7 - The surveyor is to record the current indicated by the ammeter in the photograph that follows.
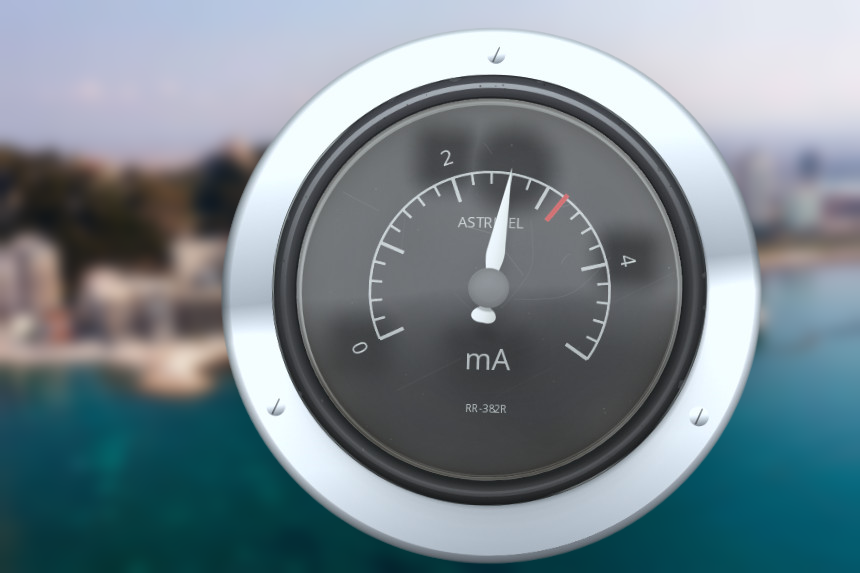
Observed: 2.6 mA
